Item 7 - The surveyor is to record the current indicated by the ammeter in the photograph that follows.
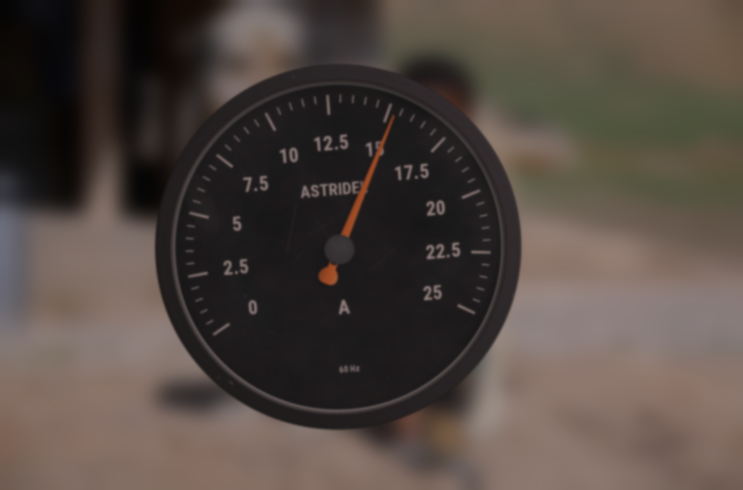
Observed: 15.25 A
